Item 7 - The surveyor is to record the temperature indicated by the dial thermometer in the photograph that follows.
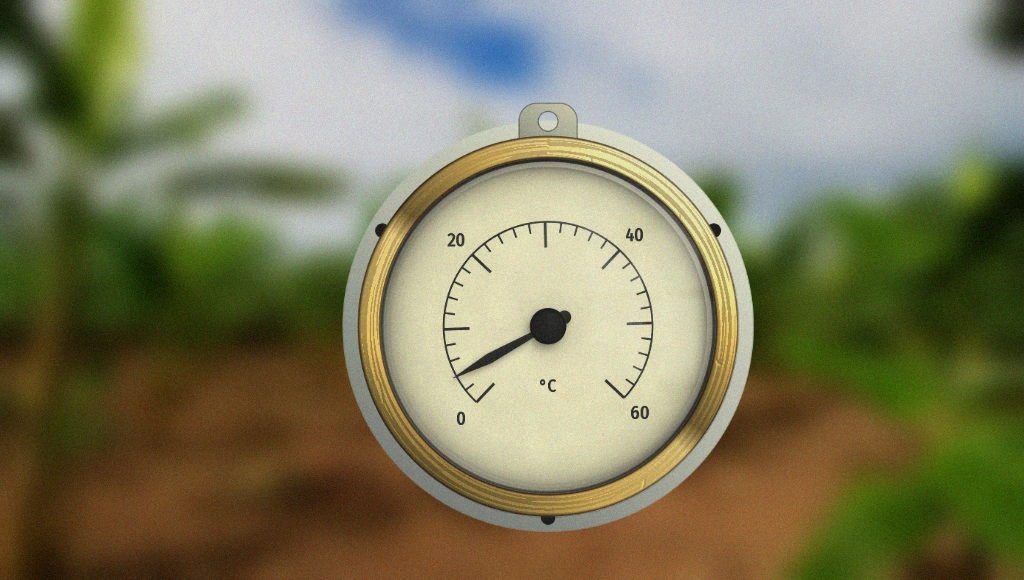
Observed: 4 °C
